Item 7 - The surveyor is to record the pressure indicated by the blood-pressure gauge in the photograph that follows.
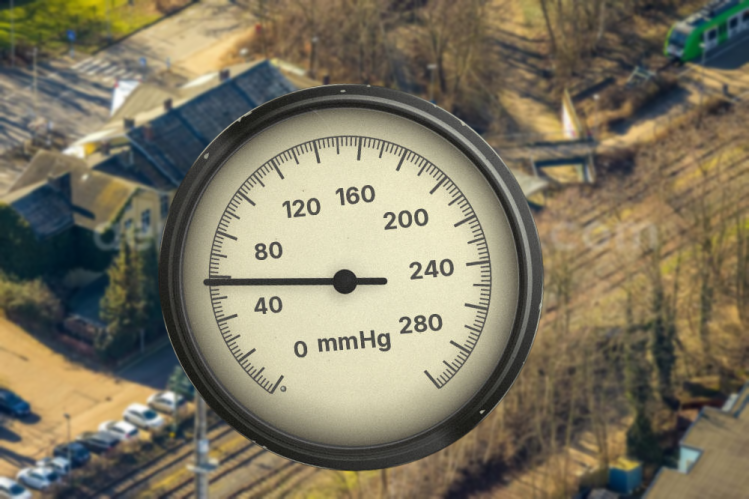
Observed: 58 mmHg
